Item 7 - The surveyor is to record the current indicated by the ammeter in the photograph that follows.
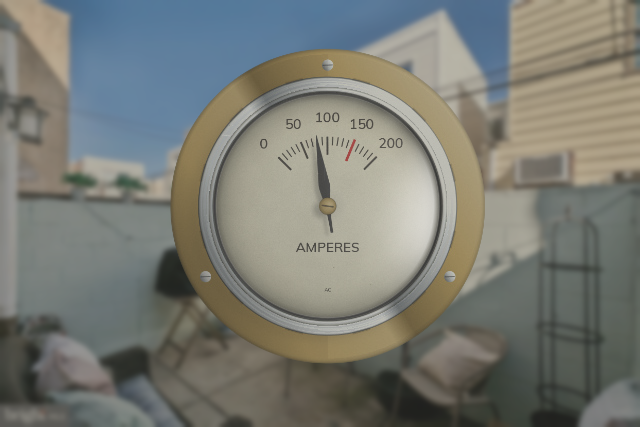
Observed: 80 A
